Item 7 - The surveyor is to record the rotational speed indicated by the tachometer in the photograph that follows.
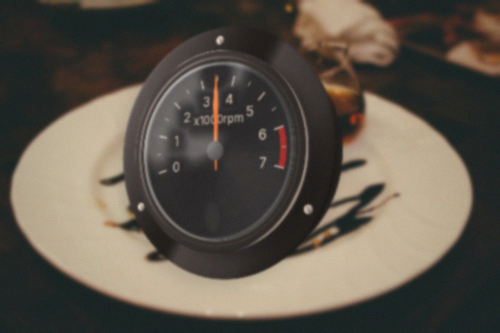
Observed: 3500 rpm
